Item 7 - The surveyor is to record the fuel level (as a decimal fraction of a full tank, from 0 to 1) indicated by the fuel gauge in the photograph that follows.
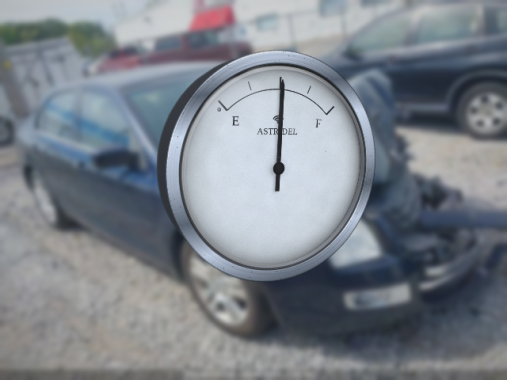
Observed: 0.5
